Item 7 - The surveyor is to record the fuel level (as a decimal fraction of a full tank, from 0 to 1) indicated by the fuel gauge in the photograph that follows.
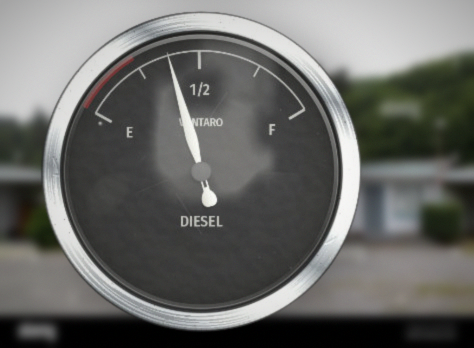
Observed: 0.375
